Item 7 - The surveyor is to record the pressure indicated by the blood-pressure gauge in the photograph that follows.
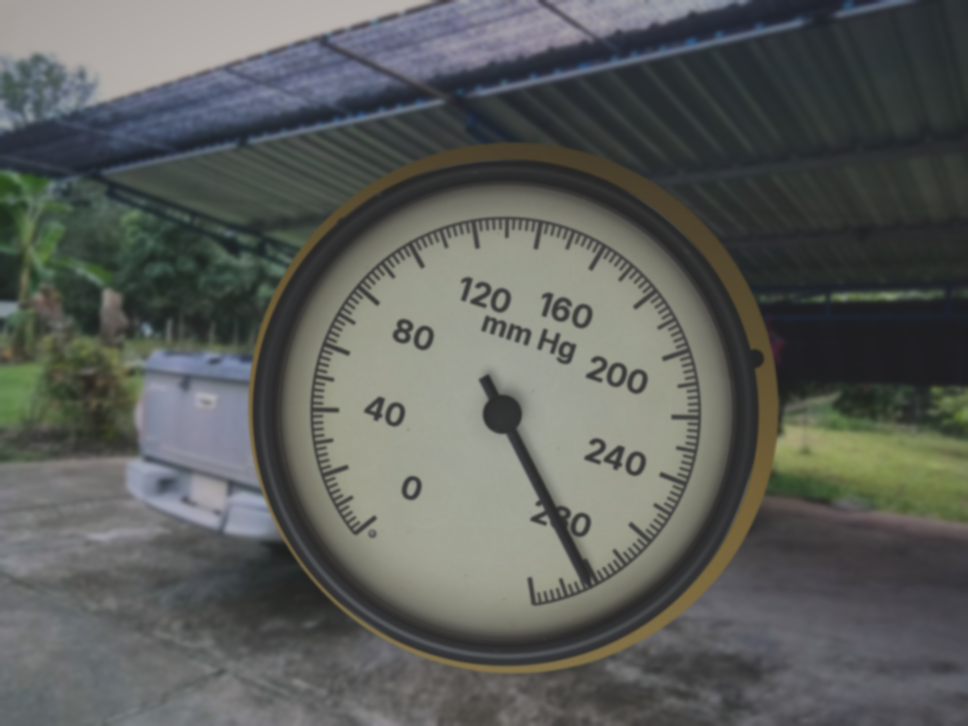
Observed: 282 mmHg
